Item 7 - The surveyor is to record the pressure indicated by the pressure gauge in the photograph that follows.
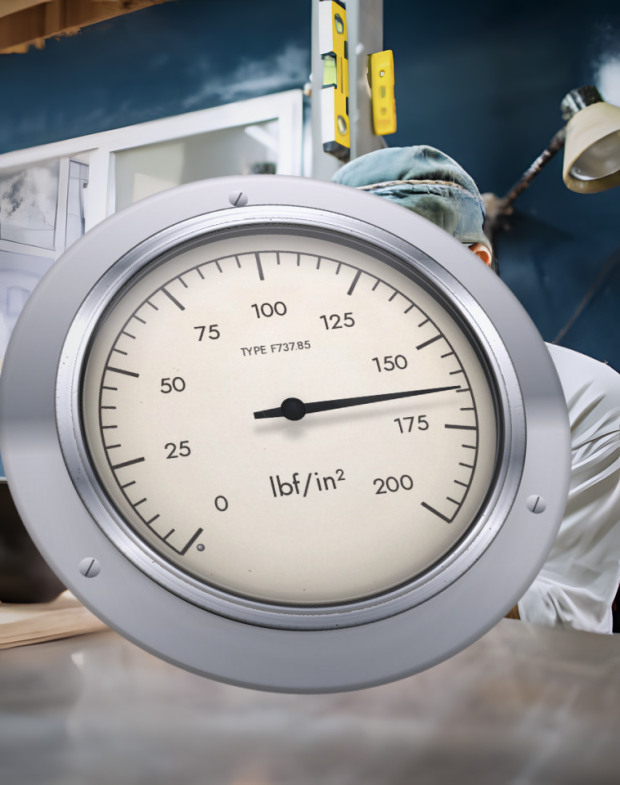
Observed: 165 psi
